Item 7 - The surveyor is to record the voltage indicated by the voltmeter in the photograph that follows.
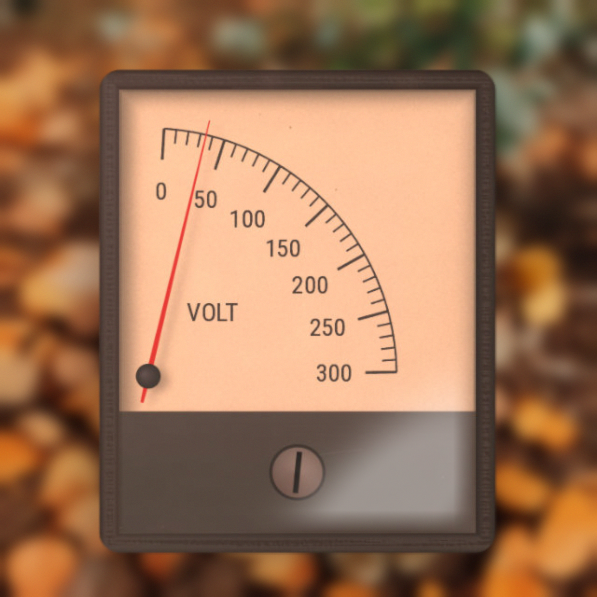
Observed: 35 V
